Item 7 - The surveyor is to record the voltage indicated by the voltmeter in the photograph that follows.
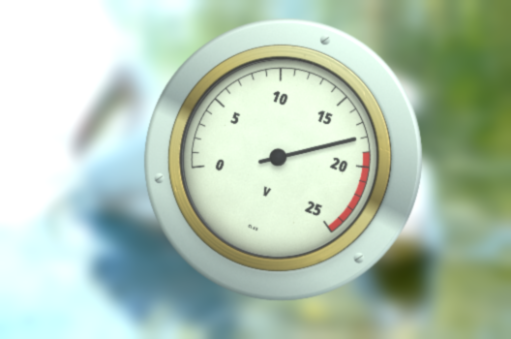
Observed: 18 V
